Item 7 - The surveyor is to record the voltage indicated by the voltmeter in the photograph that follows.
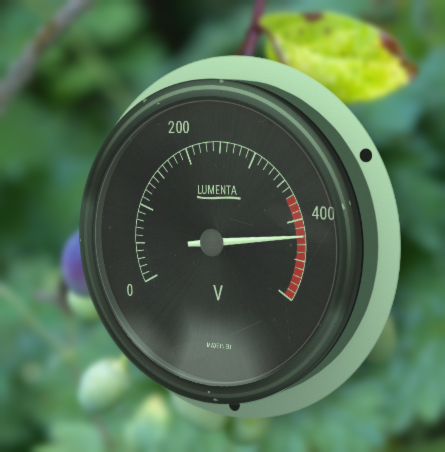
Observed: 420 V
